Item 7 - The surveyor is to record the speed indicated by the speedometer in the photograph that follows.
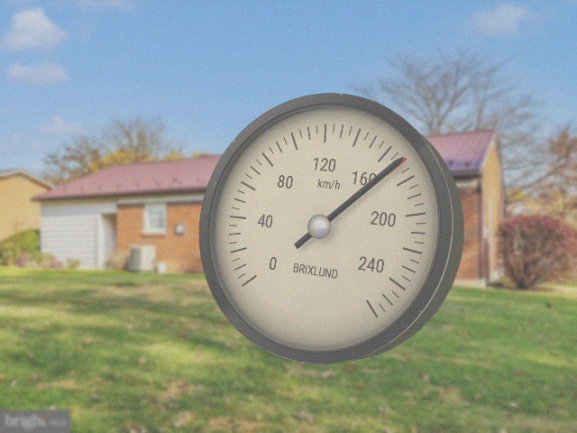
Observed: 170 km/h
